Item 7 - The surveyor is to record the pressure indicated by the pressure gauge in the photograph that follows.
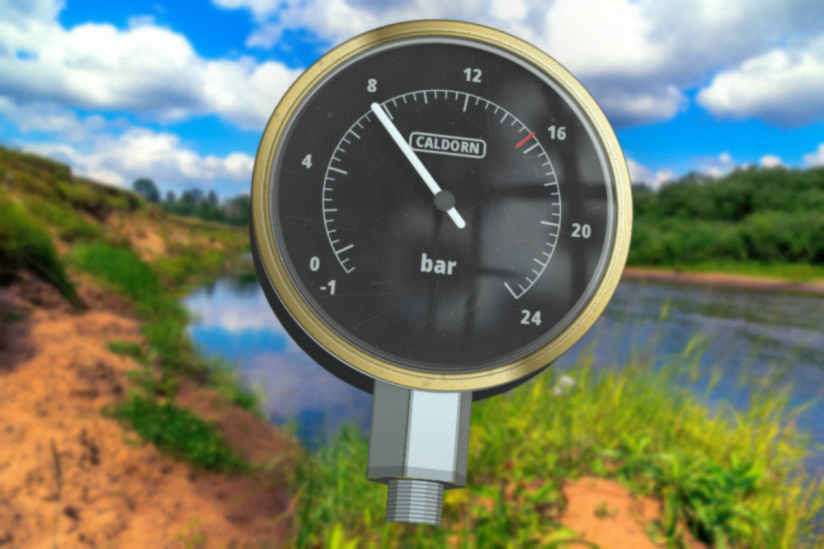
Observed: 7.5 bar
